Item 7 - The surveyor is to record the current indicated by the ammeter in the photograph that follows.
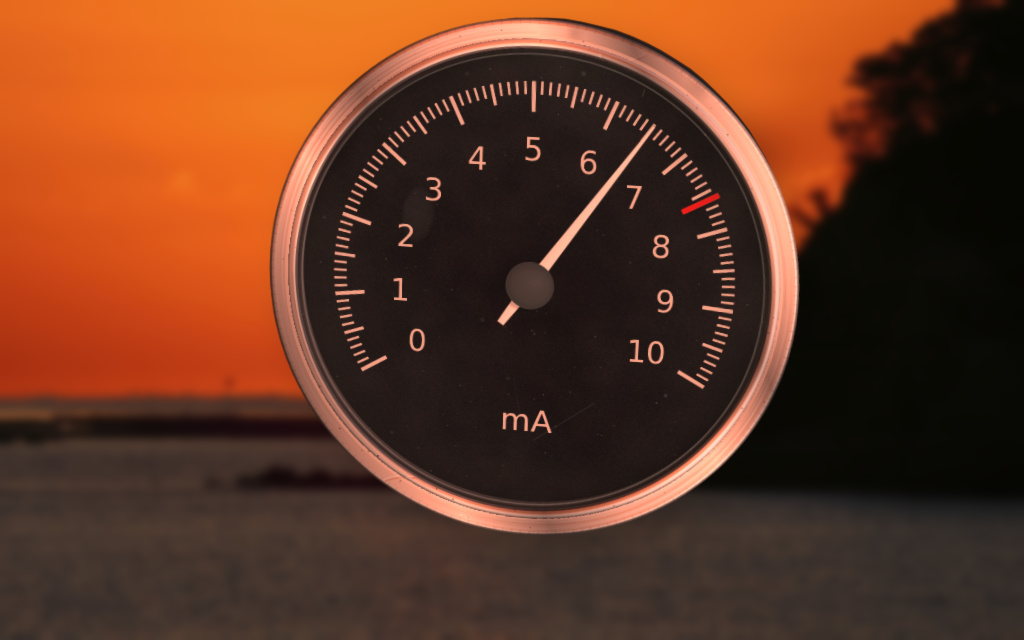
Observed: 6.5 mA
